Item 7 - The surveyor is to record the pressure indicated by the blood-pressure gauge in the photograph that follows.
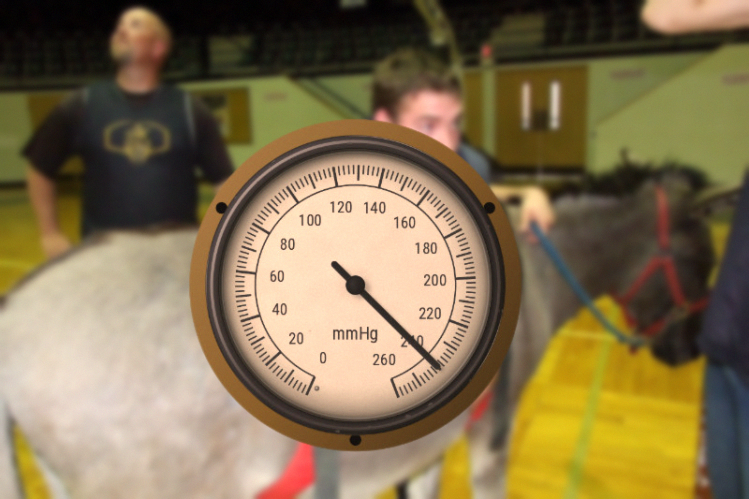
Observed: 240 mmHg
